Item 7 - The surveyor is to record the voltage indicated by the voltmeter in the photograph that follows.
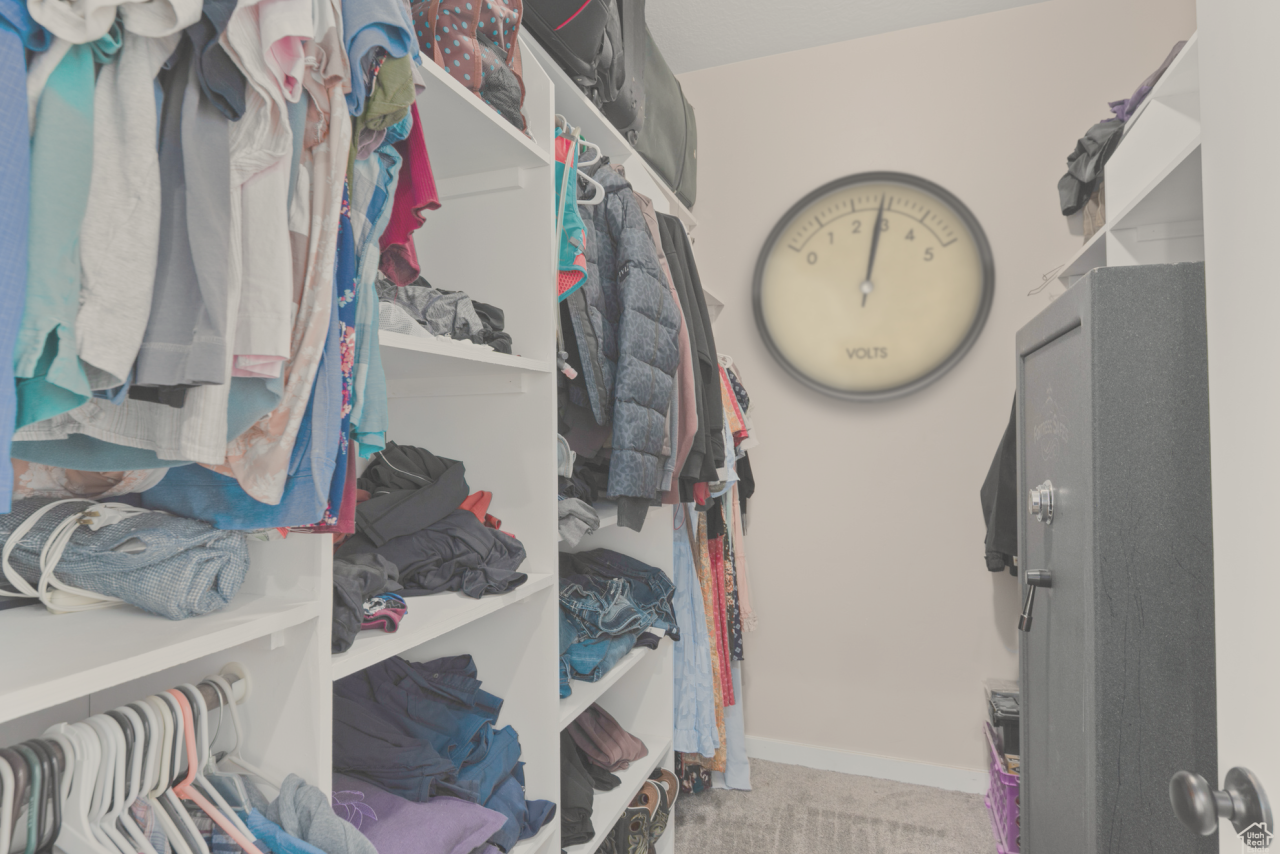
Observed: 2.8 V
